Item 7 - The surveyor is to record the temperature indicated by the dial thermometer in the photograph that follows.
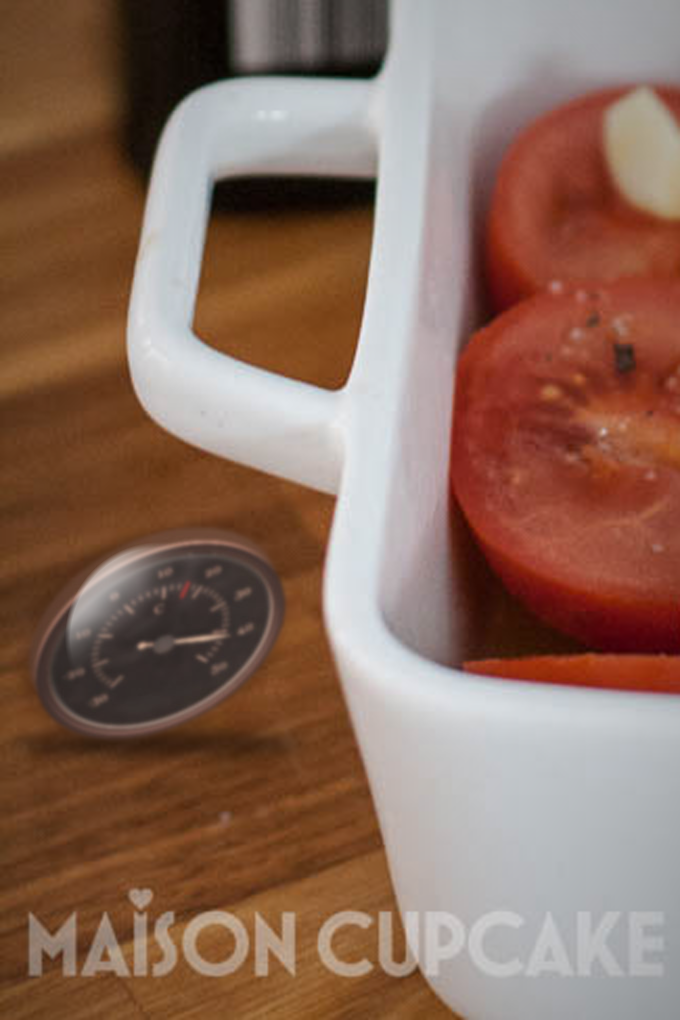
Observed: 40 °C
